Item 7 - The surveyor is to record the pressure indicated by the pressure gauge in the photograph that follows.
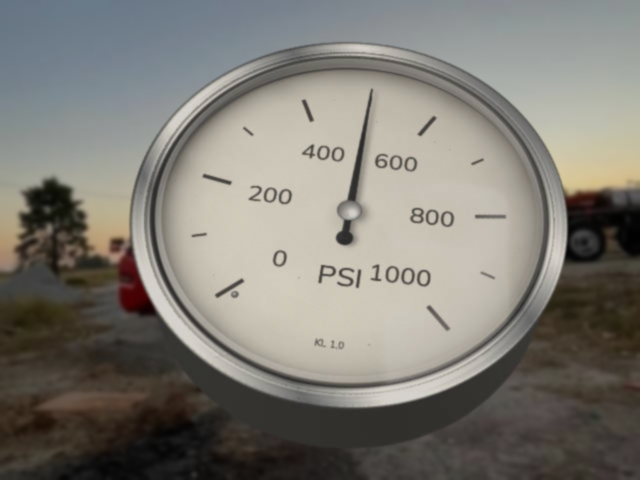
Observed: 500 psi
